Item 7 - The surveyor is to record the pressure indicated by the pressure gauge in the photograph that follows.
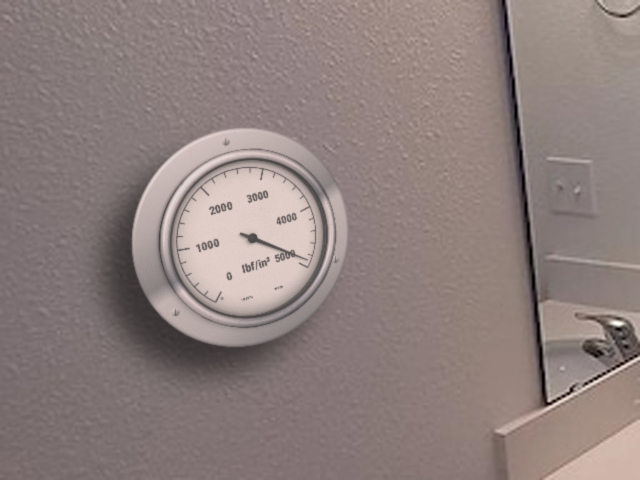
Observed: 4900 psi
